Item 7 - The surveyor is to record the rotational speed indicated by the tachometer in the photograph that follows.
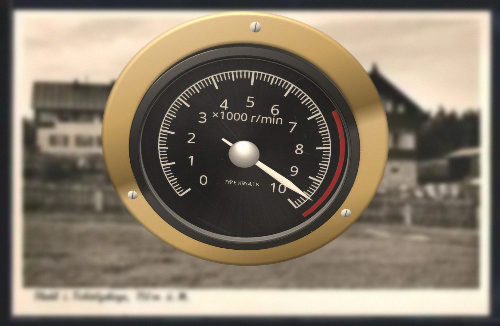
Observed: 9500 rpm
